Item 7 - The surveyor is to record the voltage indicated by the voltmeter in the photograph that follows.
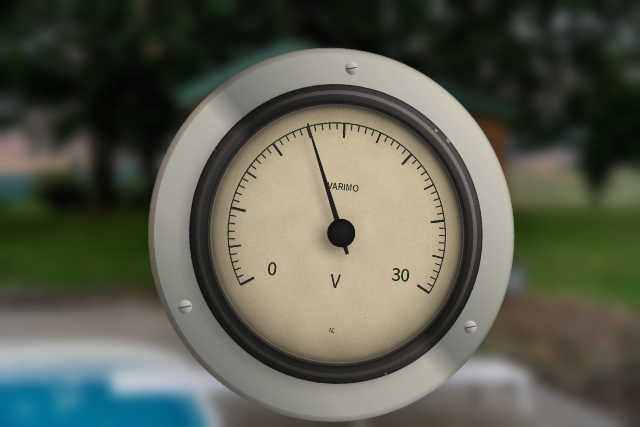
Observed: 12.5 V
